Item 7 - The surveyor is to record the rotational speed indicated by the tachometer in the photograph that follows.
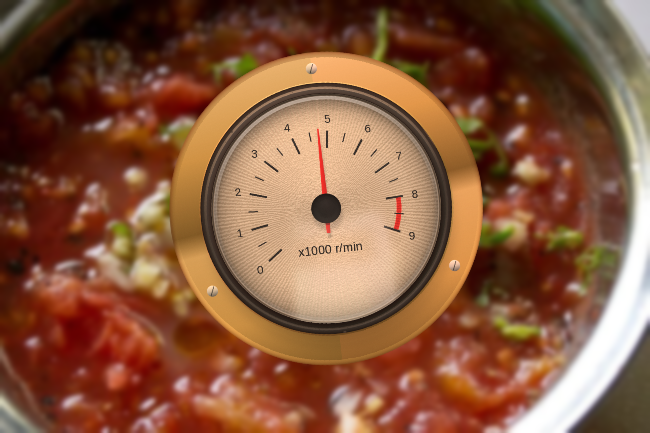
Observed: 4750 rpm
